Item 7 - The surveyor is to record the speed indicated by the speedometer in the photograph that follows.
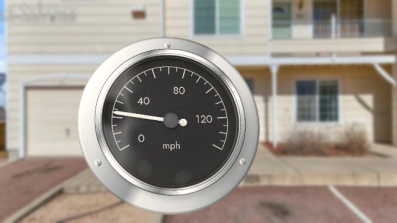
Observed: 22.5 mph
